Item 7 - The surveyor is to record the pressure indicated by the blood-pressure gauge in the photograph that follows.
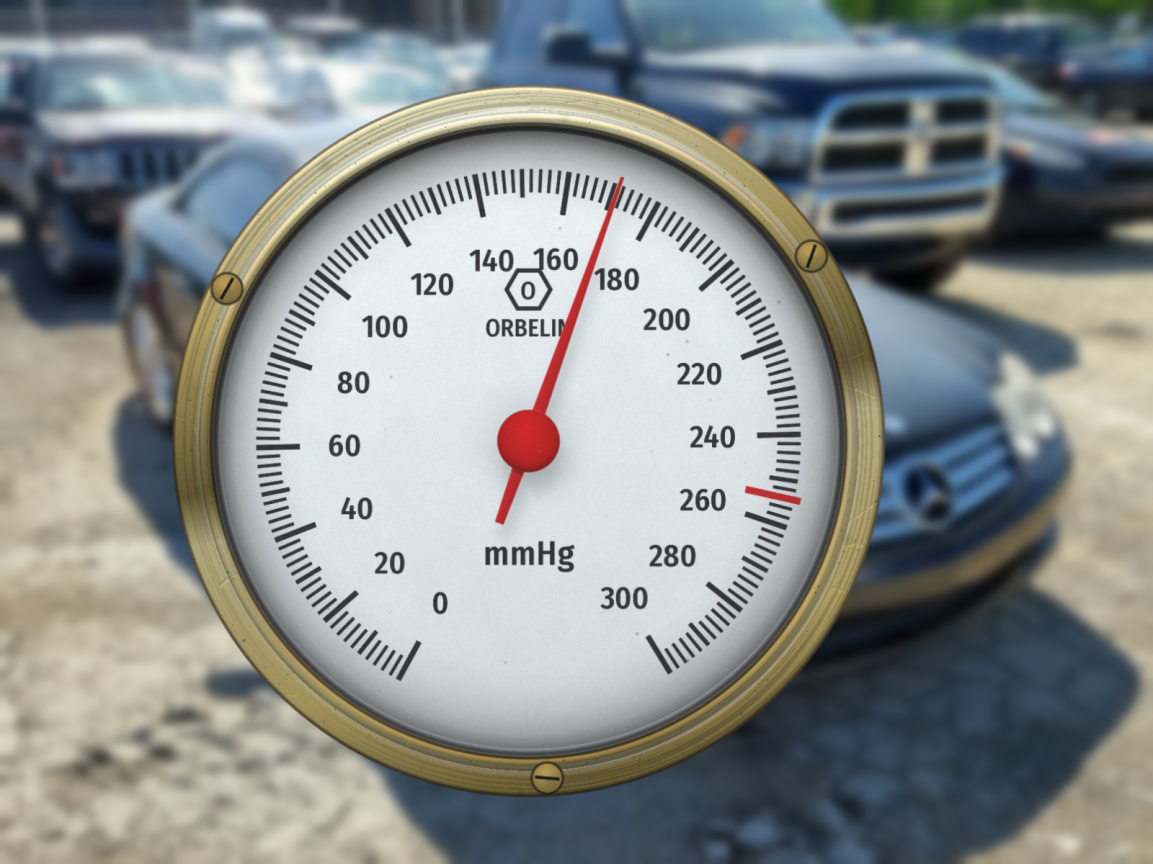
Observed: 171 mmHg
